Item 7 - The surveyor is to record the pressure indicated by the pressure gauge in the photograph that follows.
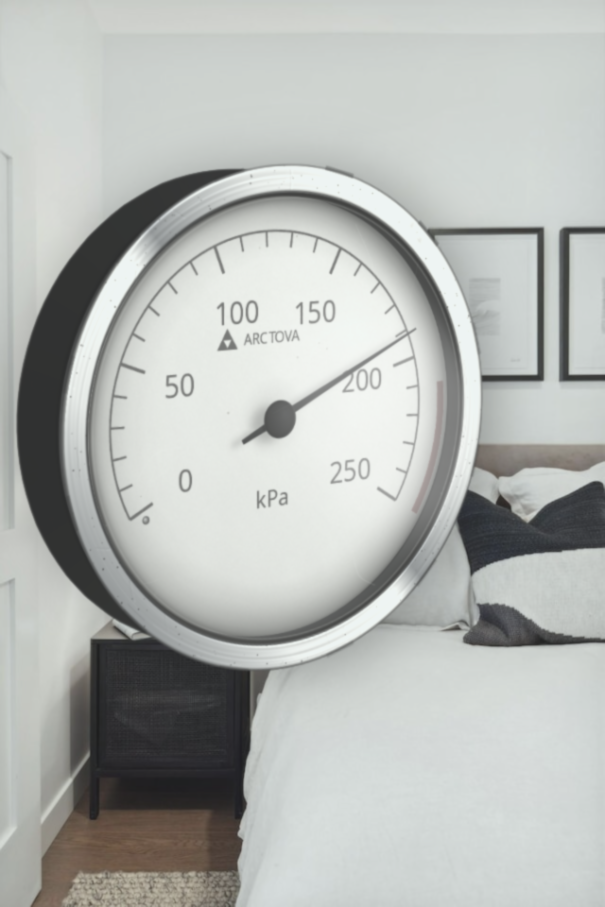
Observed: 190 kPa
